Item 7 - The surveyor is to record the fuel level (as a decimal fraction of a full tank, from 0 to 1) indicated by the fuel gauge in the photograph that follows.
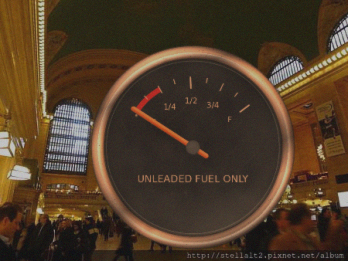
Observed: 0
